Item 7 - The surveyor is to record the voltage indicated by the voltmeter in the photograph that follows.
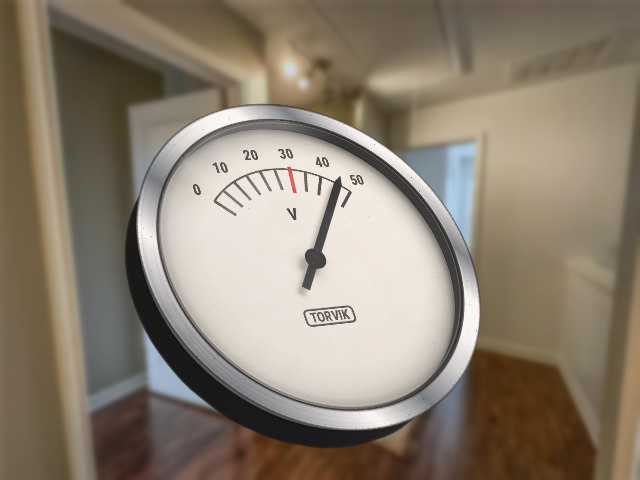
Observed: 45 V
